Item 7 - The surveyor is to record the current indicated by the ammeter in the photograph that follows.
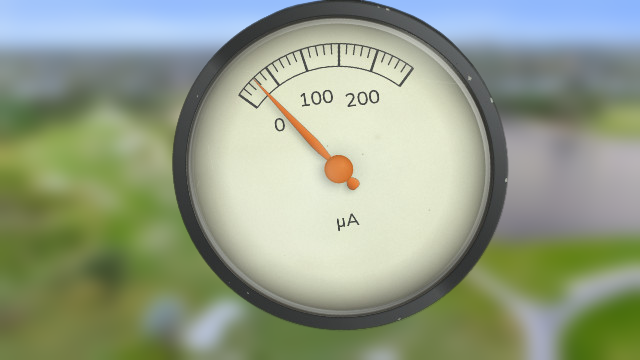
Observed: 30 µA
